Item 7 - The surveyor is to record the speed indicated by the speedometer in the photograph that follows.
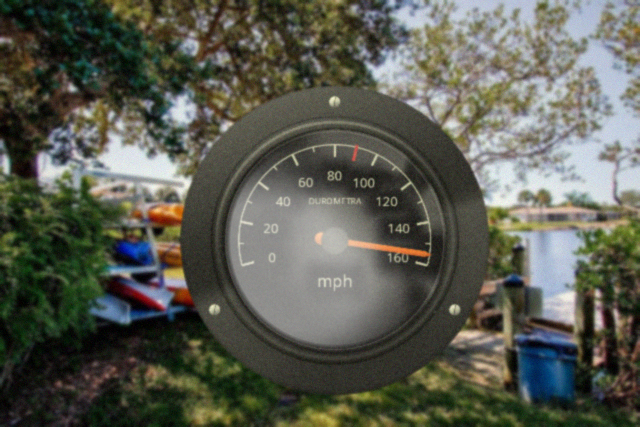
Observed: 155 mph
